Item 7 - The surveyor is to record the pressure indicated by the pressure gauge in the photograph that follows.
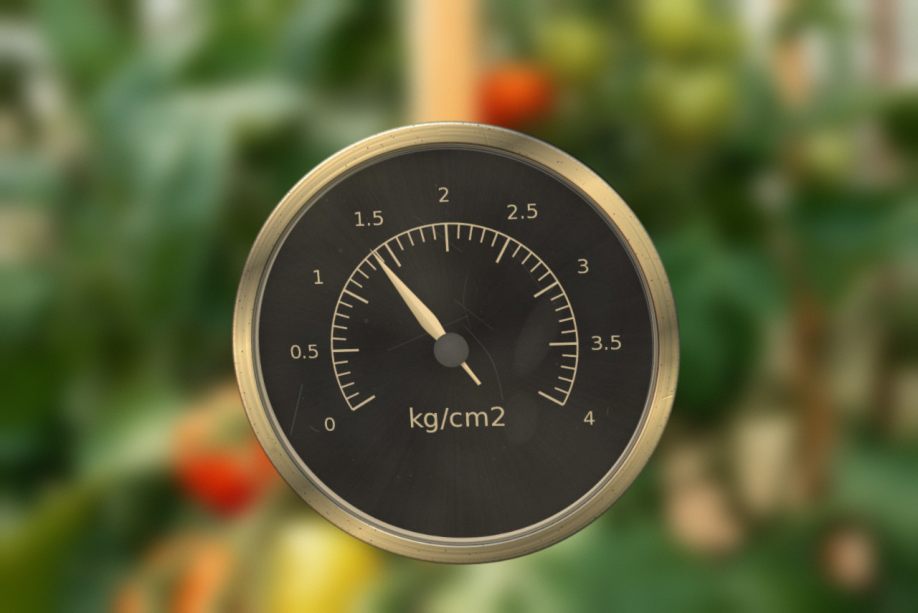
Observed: 1.4 kg/cm²
